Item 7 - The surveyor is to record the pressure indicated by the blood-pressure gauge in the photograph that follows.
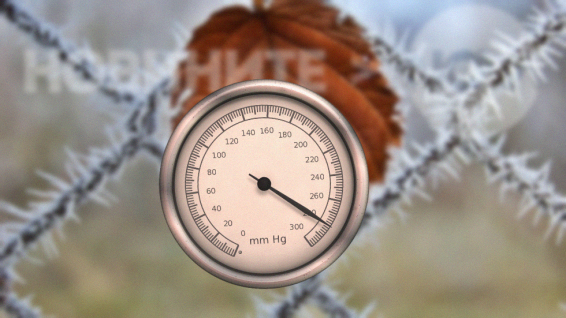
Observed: 280 mmHg
